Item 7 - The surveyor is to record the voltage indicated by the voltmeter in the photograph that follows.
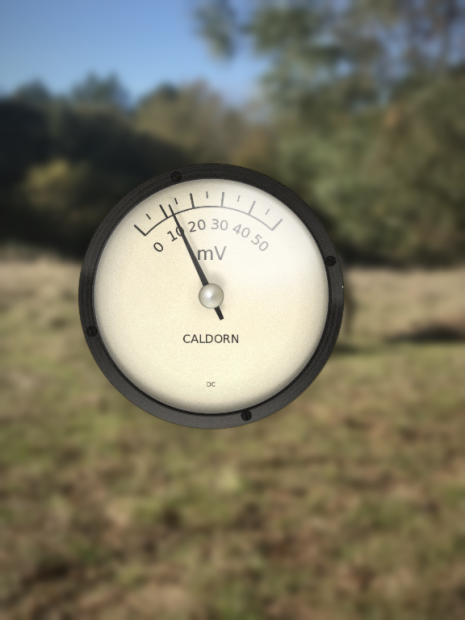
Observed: 12.5 mV
